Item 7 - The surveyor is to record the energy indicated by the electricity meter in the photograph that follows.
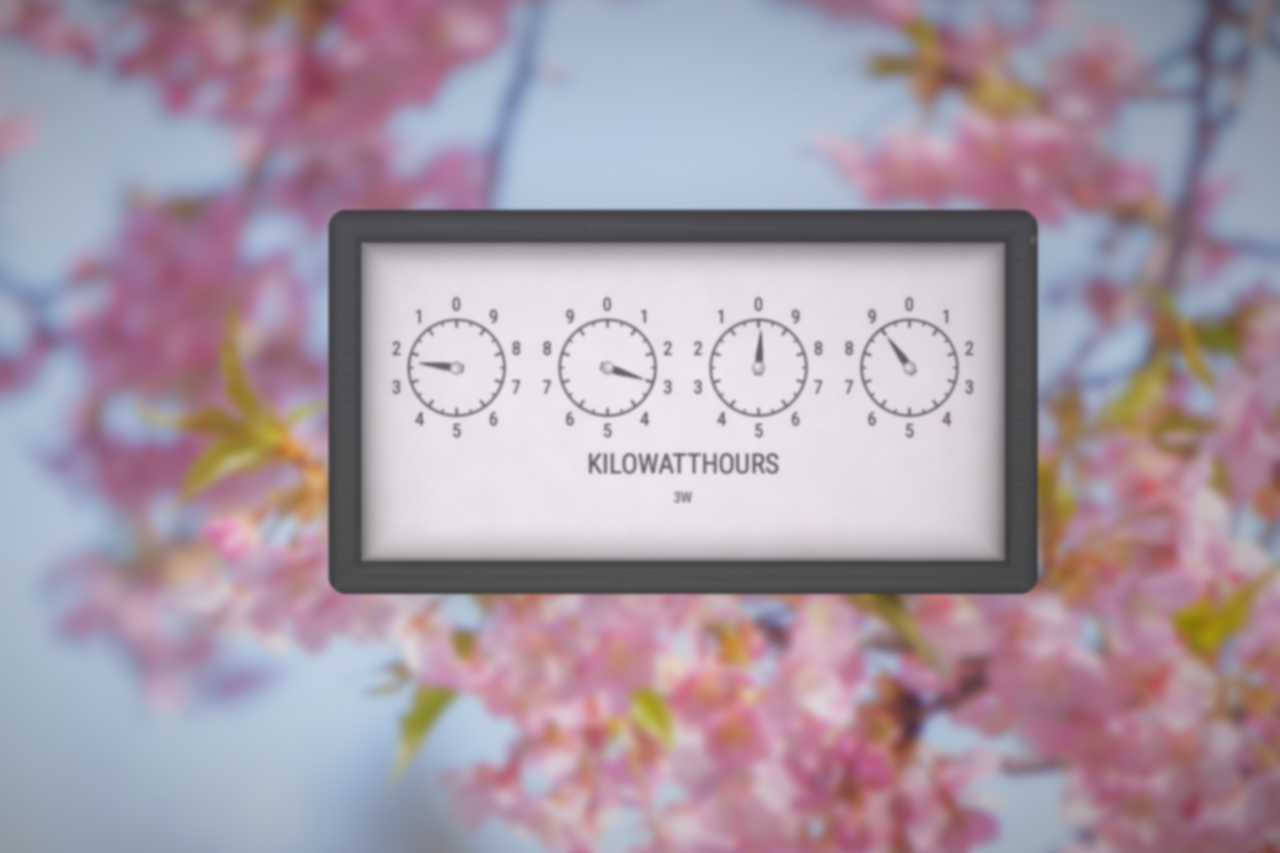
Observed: 2299 kWh
